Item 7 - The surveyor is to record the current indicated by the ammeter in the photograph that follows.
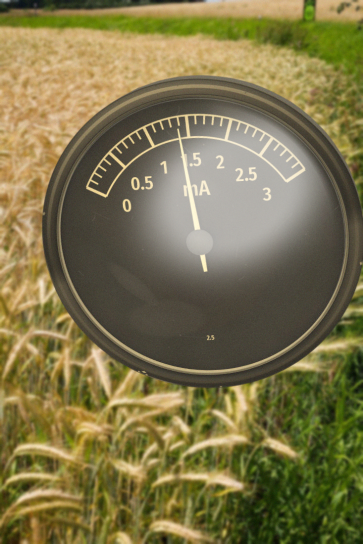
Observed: 1.4 mA
